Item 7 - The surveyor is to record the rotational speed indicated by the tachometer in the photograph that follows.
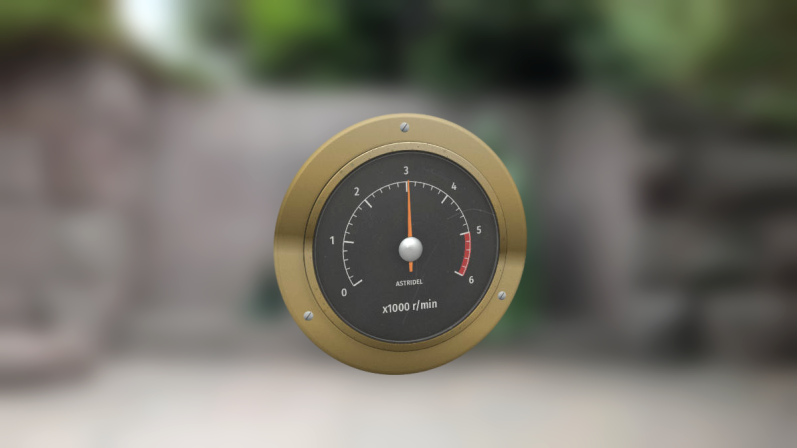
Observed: 3000 rpm
